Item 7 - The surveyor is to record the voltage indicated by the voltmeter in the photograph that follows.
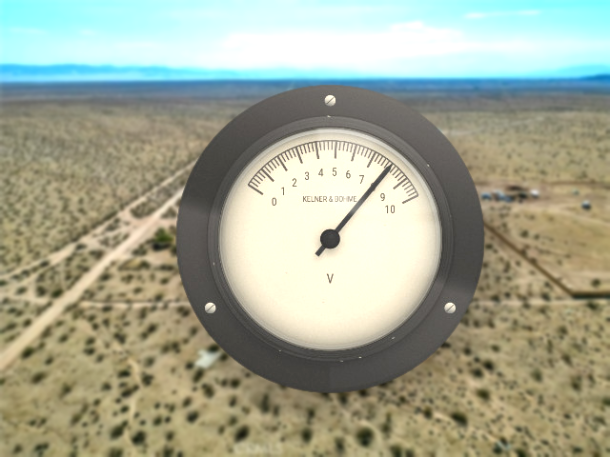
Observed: 8 V
